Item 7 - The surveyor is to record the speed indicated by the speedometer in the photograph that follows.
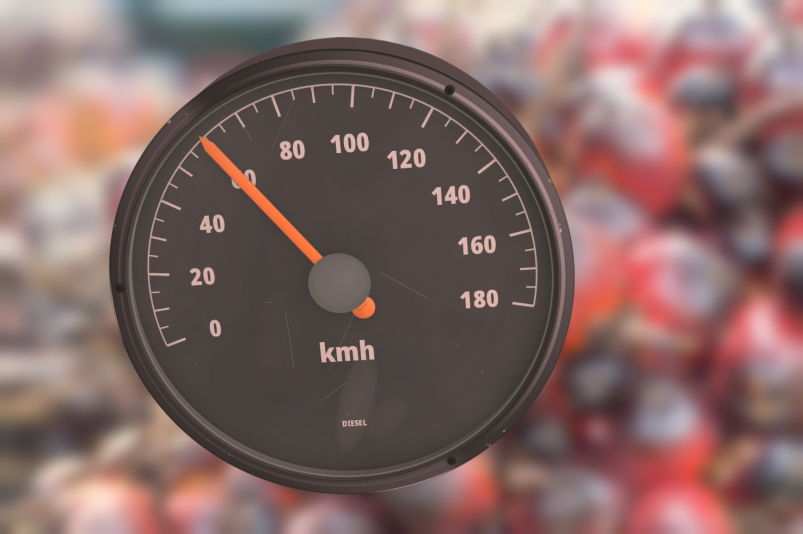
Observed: 60 km/h
